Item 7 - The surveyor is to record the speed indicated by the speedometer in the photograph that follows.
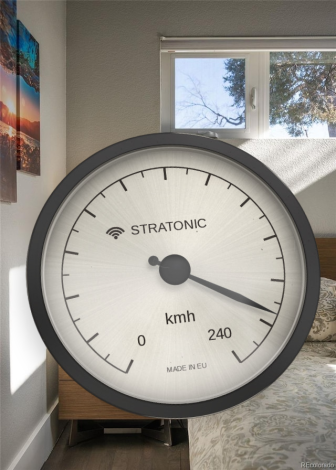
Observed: 215 km/h
